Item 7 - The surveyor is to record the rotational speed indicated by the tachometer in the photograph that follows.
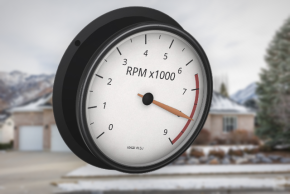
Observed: 8000 rpm
